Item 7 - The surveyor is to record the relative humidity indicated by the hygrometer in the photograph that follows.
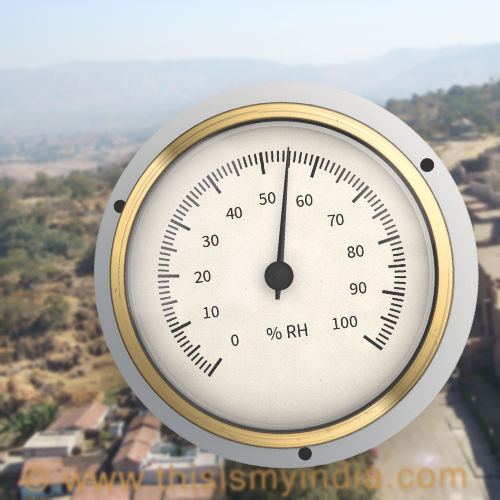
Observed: 55 %
